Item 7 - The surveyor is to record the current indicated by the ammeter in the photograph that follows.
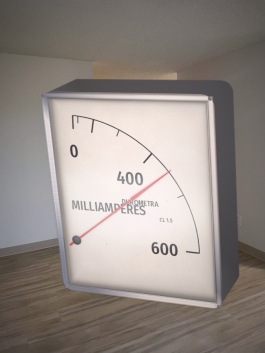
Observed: 450 mA
